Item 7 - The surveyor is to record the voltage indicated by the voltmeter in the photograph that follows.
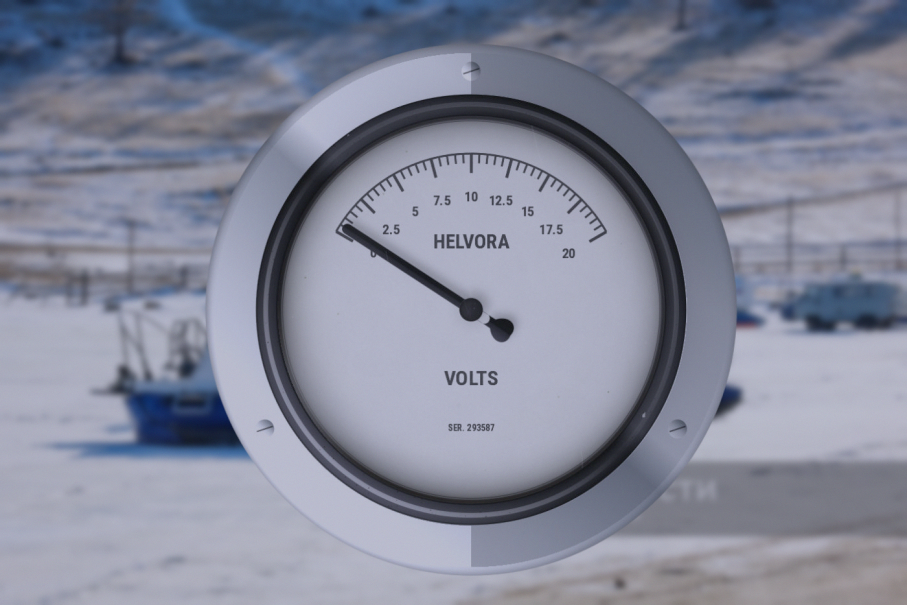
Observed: 0.5 V
